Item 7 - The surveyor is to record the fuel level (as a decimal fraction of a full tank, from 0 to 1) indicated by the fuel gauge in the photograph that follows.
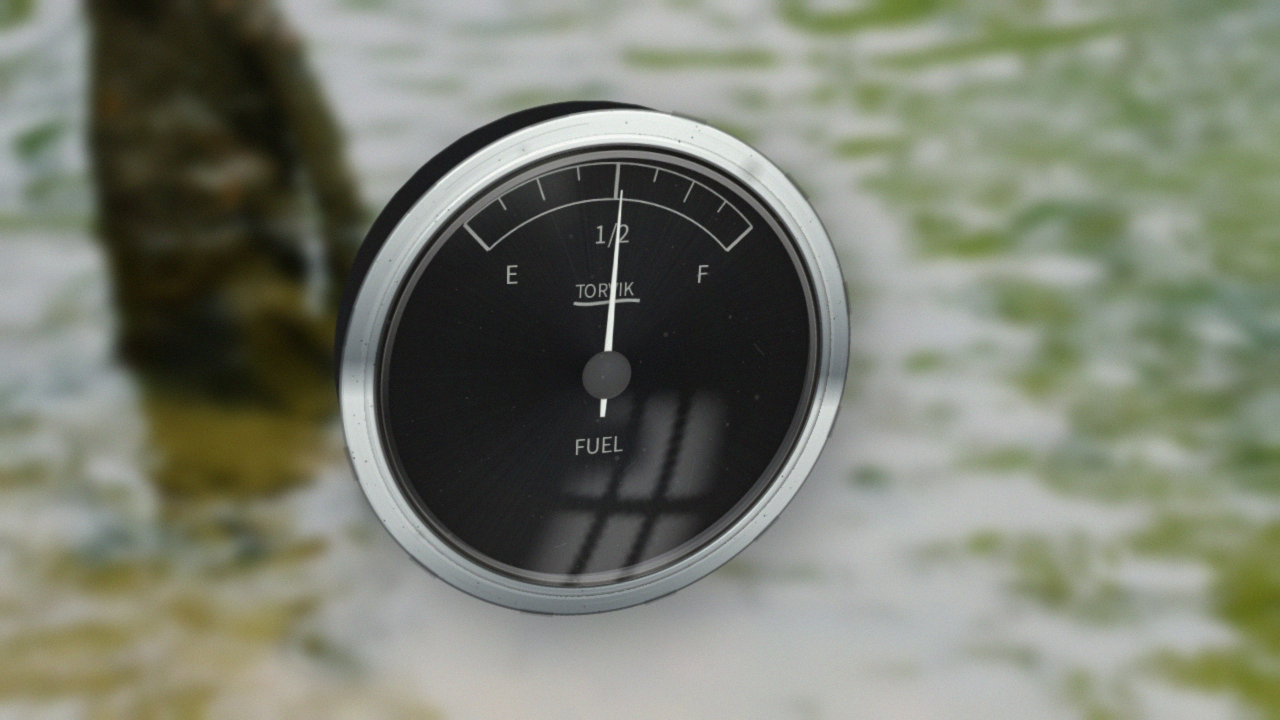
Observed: 0.5
